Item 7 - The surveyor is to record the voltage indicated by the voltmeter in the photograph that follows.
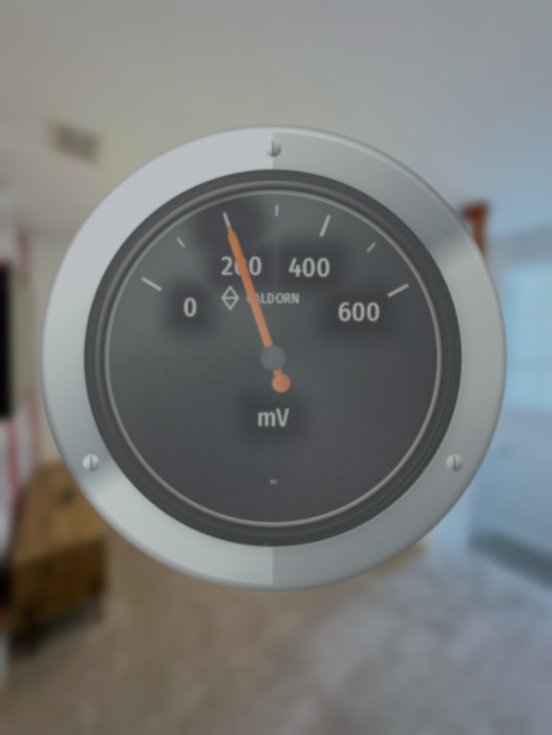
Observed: 200 mV
